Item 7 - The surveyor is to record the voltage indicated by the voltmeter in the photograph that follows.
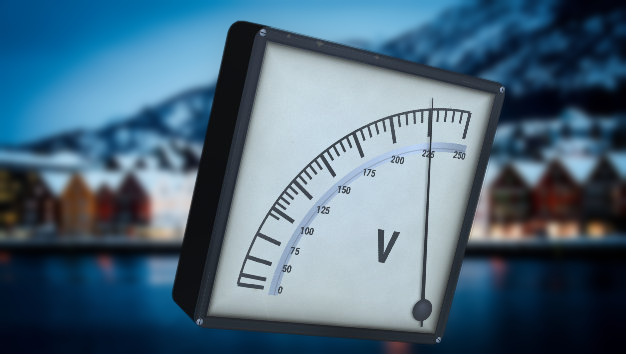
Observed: 225 V
